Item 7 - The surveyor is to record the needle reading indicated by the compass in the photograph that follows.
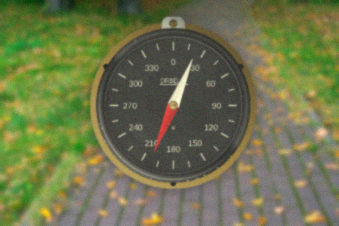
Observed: 202.5 °
